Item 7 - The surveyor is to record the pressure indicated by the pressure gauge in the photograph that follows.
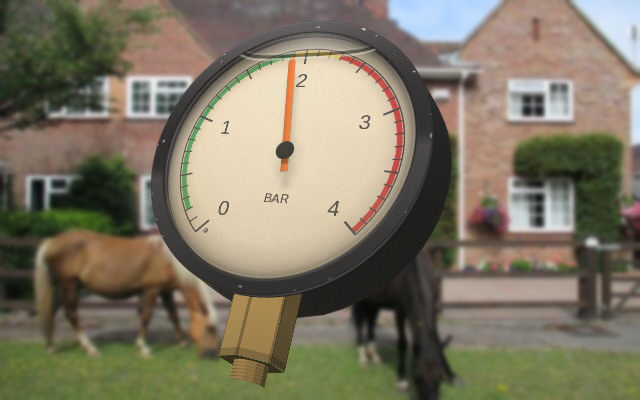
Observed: 1.9 bar
